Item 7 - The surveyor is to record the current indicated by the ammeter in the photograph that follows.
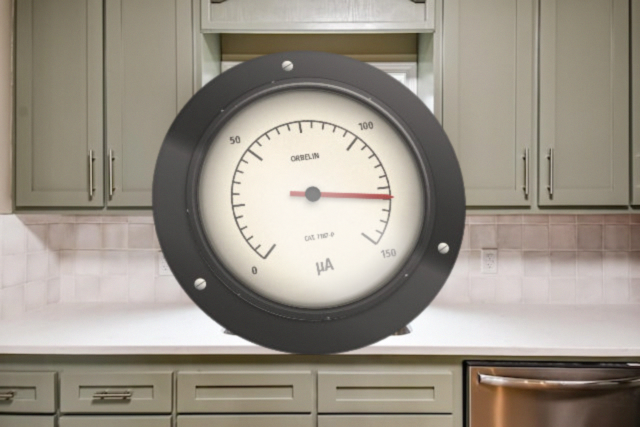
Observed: 130 µA
